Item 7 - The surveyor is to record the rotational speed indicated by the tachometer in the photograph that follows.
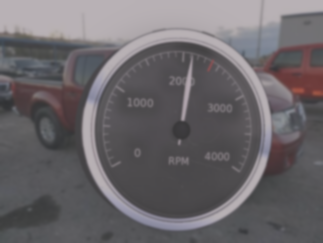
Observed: 2100 rpm
